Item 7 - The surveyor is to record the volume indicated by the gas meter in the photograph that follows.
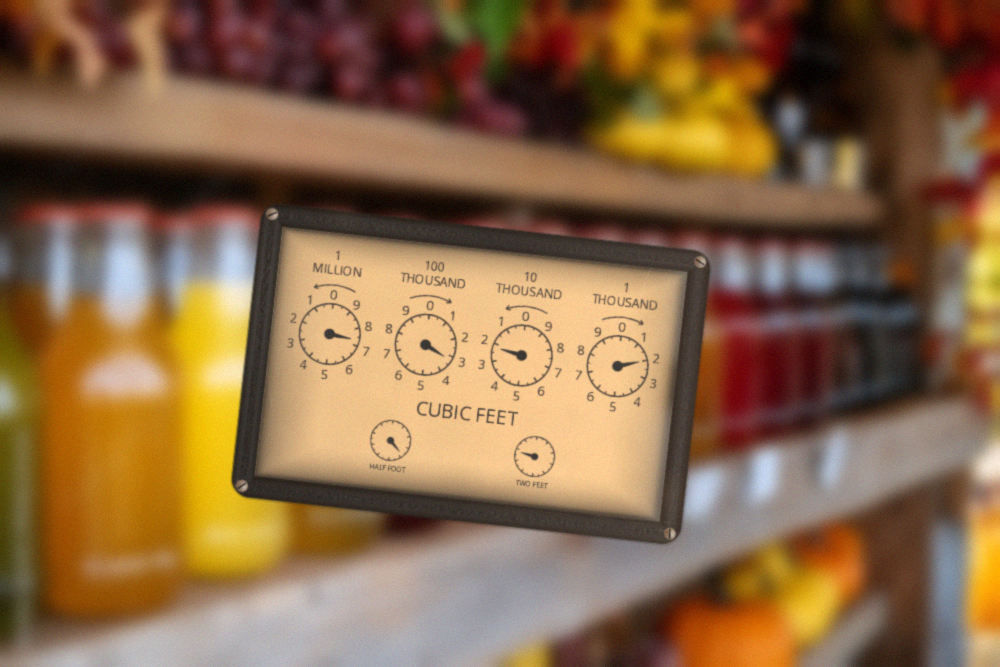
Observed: 732200 ft³
